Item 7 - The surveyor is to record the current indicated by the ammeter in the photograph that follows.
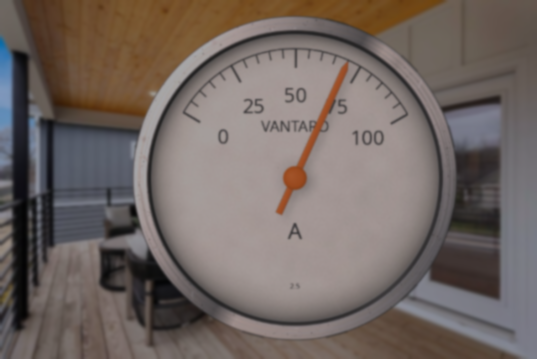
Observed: 70 A
